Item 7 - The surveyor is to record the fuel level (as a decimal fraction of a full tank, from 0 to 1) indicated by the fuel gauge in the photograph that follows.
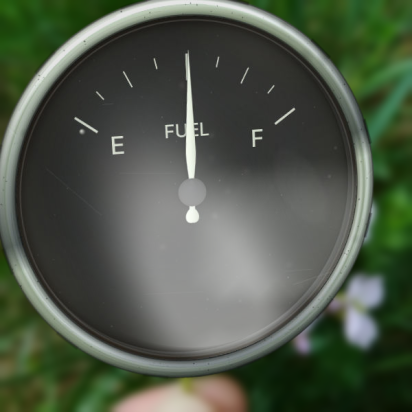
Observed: 0.5
